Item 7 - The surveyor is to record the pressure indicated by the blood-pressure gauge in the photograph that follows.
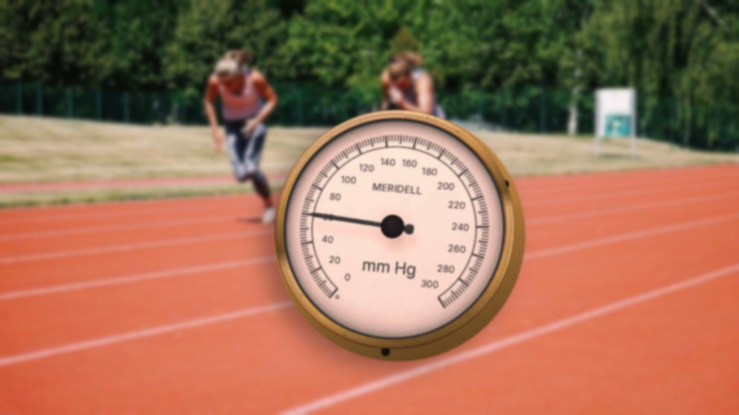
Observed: 60 mmHg
